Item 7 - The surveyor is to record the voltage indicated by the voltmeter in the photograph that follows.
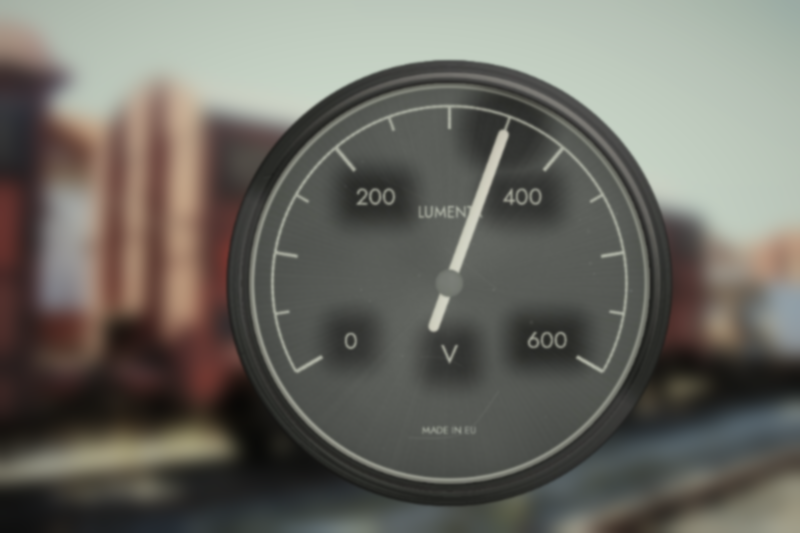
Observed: 350 V
